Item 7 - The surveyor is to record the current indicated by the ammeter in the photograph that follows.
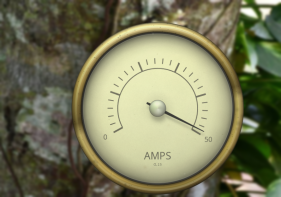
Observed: 49 A
